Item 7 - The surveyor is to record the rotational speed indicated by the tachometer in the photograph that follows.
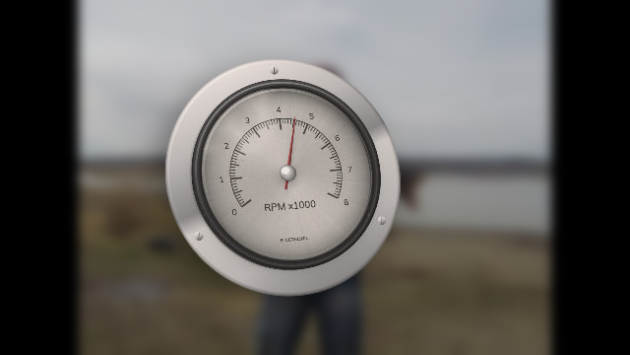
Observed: 4500 rpm
